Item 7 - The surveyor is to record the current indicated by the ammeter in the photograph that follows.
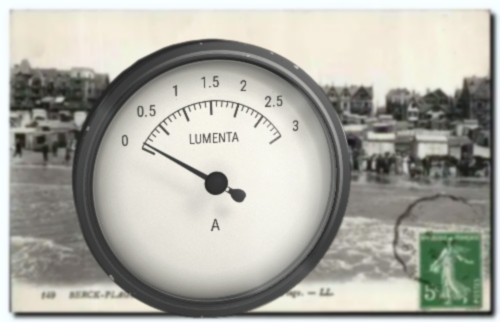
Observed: 0.1 A
